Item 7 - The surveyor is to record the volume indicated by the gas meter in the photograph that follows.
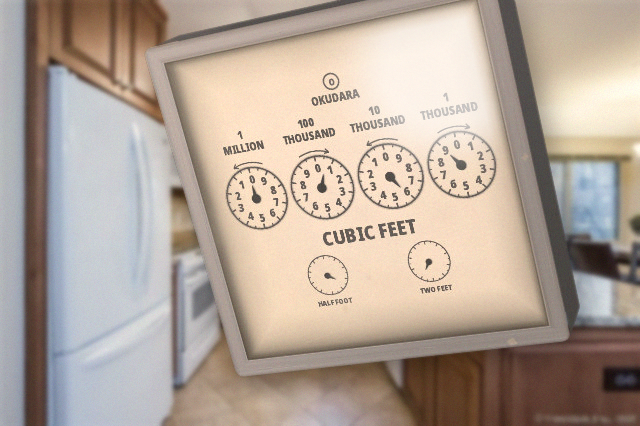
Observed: 5900 ft³
